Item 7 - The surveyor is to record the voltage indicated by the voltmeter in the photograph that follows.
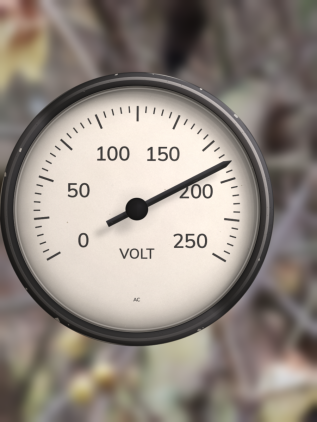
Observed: 190 V
